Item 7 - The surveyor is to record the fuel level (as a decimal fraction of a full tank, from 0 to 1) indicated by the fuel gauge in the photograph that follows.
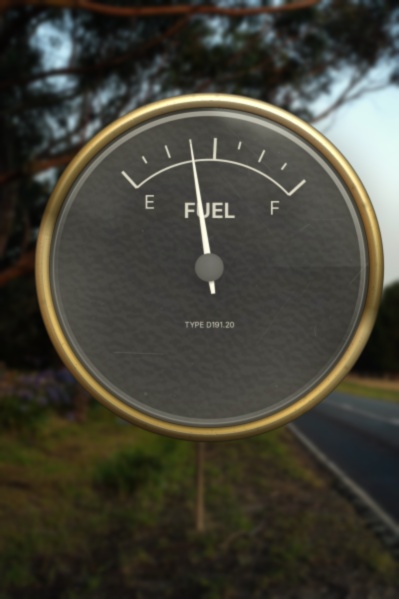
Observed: 0.375
